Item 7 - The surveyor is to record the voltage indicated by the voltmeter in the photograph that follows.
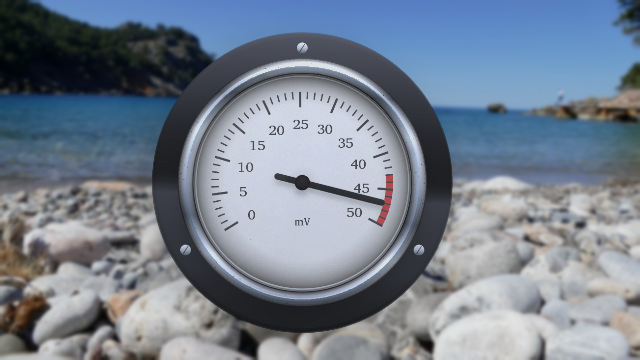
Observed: 47 mV
